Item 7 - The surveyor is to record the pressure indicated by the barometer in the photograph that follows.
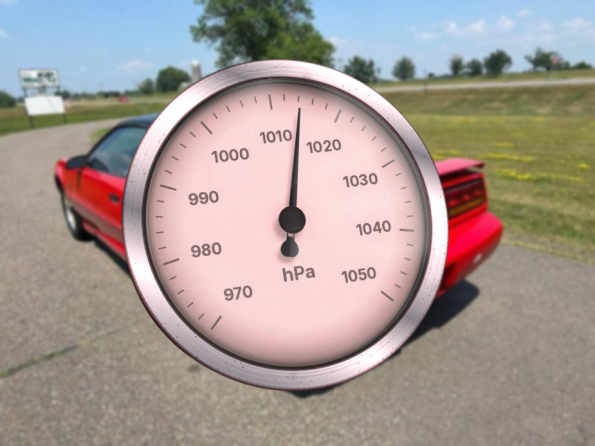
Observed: 1014 hPa
